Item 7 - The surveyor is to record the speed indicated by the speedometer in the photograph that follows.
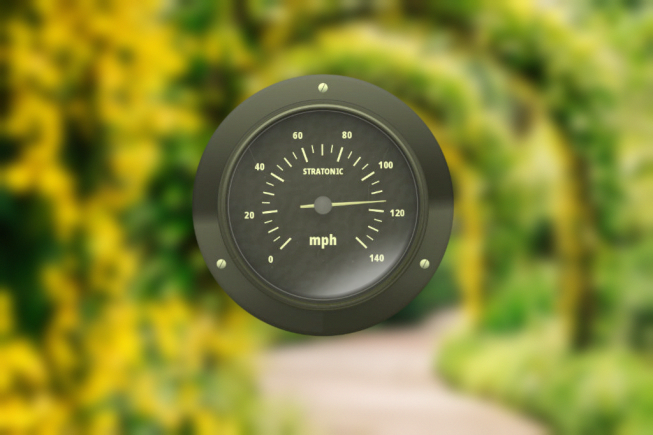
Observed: 115 mph
